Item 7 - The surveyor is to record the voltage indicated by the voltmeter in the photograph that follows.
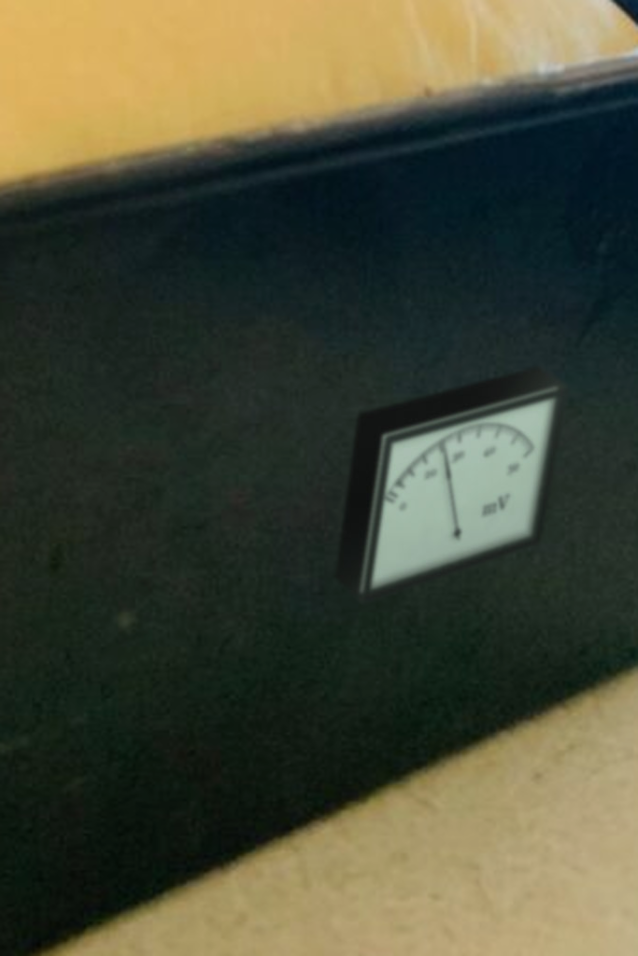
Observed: 25 mV
